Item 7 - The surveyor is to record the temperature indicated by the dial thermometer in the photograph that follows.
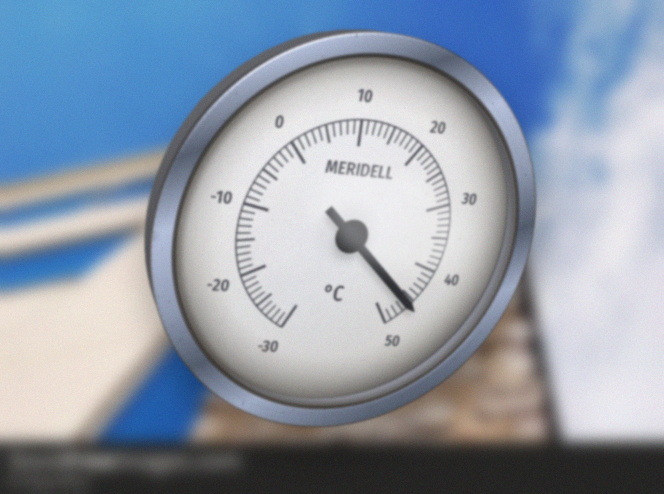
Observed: 46 °C
